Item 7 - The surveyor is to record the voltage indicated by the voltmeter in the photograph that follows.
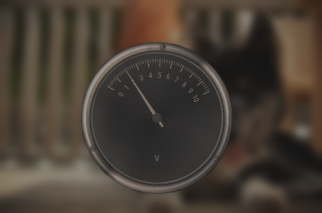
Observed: 2 V
